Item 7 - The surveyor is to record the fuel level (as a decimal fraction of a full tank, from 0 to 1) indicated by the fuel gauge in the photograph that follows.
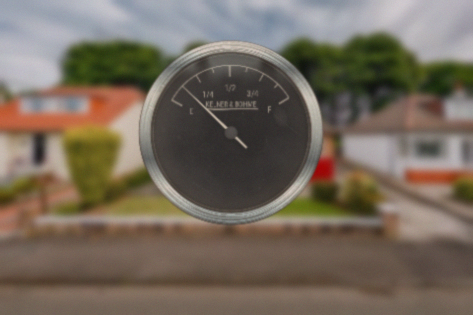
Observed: 0.125
